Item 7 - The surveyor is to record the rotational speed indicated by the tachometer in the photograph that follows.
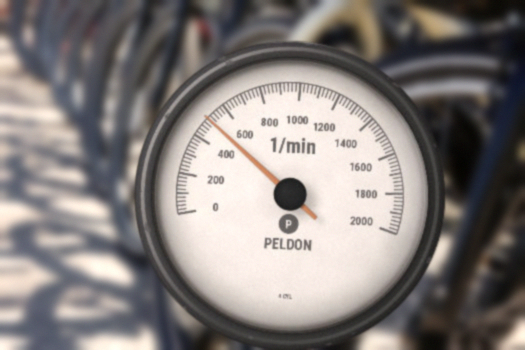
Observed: 500 rpm
